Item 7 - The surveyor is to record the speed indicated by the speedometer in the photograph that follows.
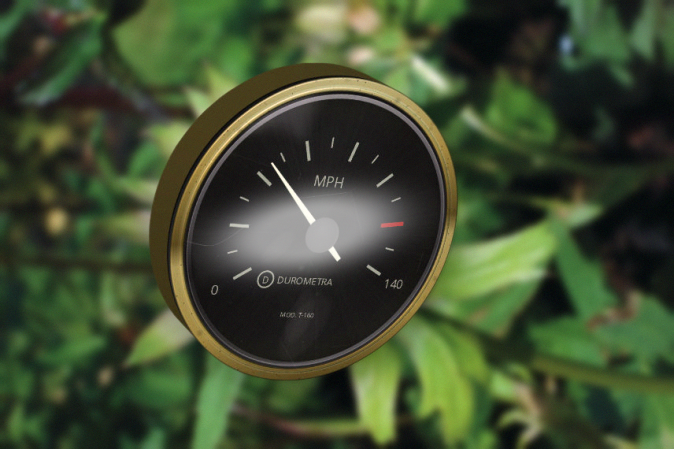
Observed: 45 mph
